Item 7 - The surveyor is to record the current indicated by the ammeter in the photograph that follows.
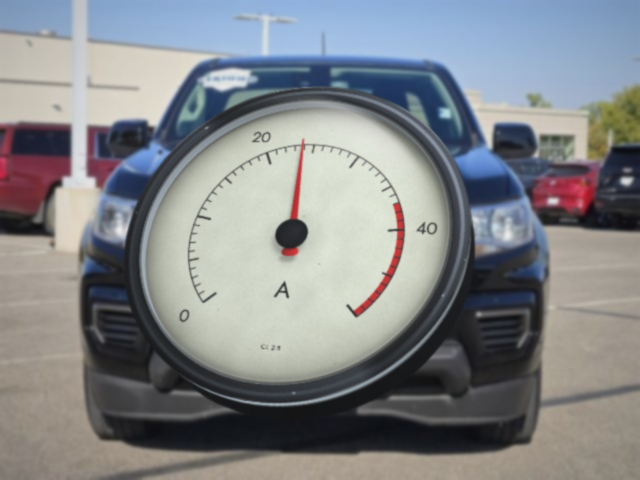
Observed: 24 A
